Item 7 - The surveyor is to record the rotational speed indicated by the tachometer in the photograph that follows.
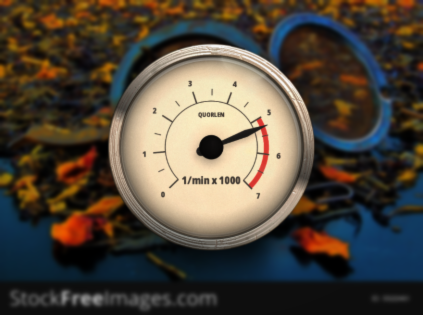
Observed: 5250 rpm
